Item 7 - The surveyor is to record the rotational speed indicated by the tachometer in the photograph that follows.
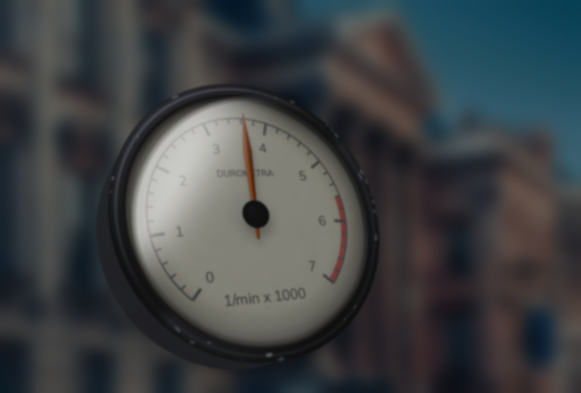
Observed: 3600 rpm
